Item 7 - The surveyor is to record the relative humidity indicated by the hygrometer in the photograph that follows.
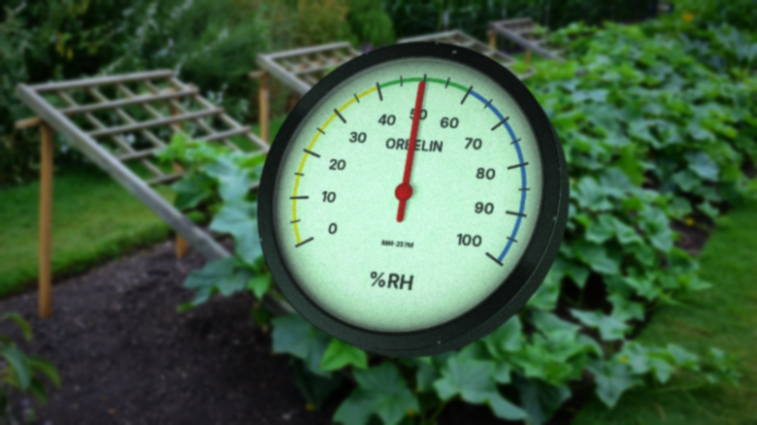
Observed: 50 %
